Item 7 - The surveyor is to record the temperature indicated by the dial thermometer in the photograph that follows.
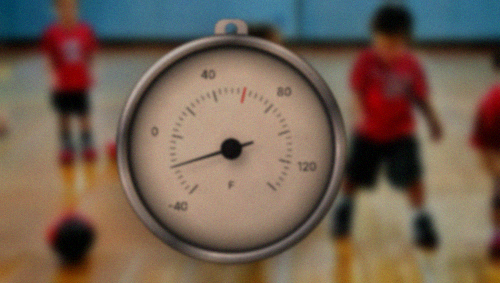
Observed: -20 °F
